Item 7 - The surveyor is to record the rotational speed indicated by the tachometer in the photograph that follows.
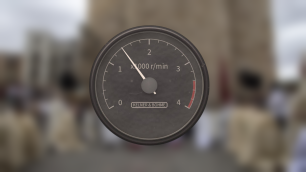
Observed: 1400 rpm
